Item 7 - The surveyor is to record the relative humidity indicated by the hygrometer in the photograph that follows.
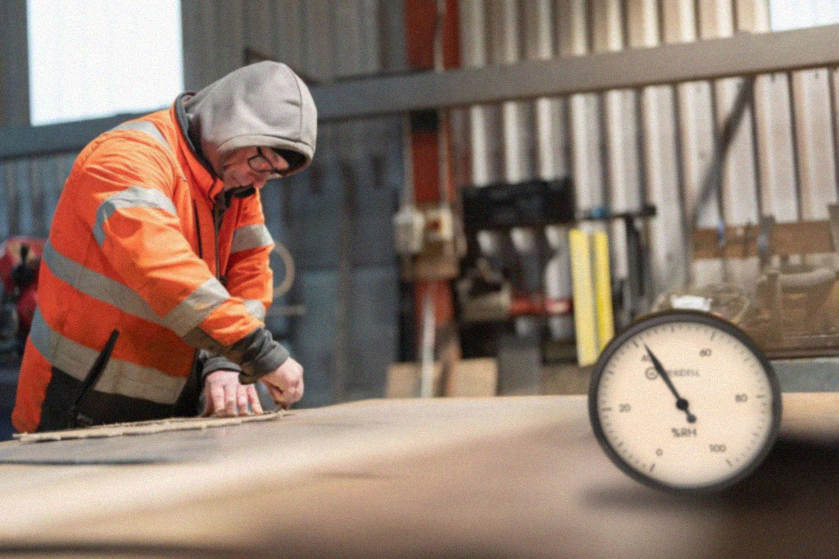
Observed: 42 %
